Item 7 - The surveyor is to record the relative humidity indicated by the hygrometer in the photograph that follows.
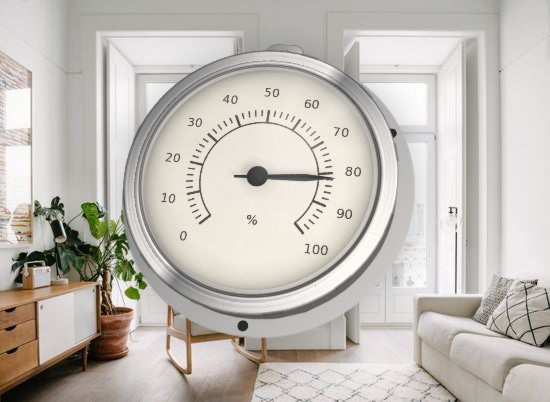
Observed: 82 %
